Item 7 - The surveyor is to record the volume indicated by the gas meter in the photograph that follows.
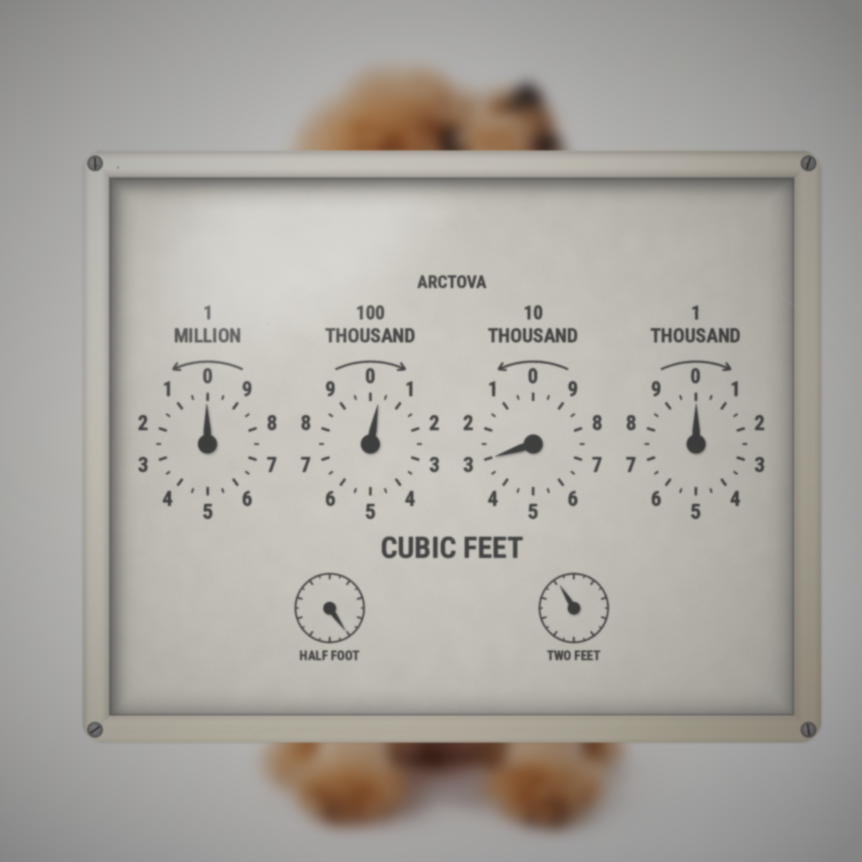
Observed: 3000 ft³
